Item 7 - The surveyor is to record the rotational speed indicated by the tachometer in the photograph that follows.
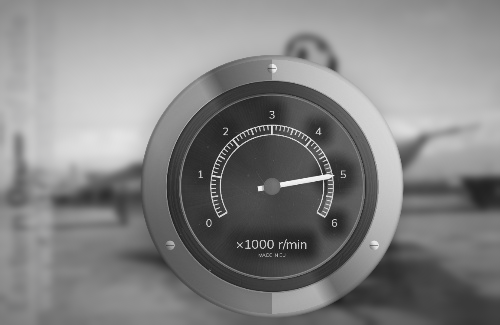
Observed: 5000 rpm
